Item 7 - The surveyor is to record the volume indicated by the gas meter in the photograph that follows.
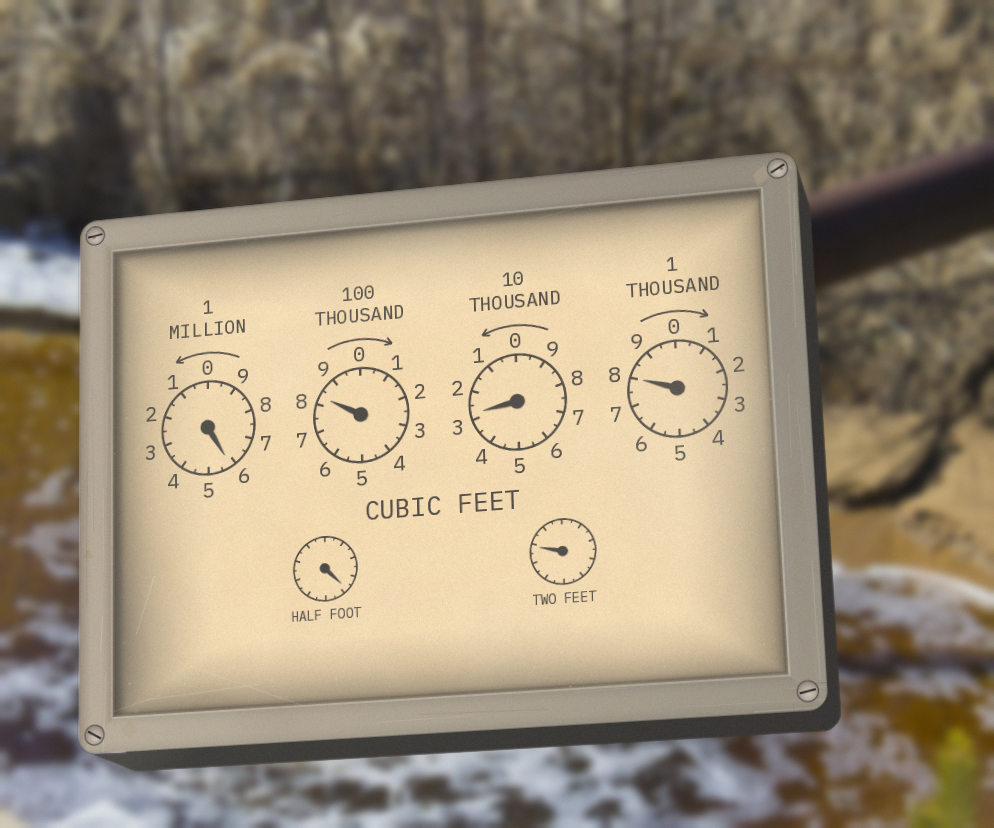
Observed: 582800 ft³
